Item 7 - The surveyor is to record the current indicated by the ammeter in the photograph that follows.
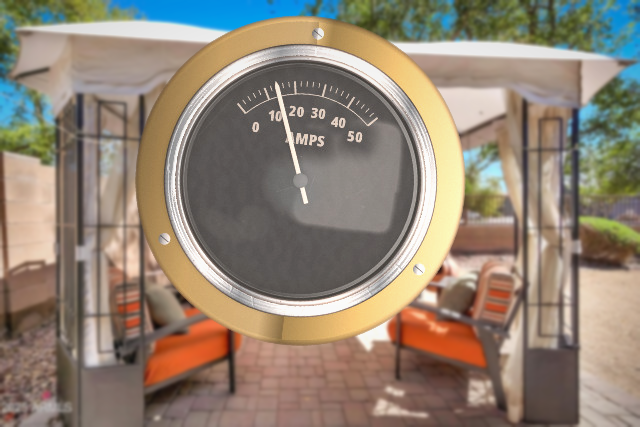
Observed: 14 A
